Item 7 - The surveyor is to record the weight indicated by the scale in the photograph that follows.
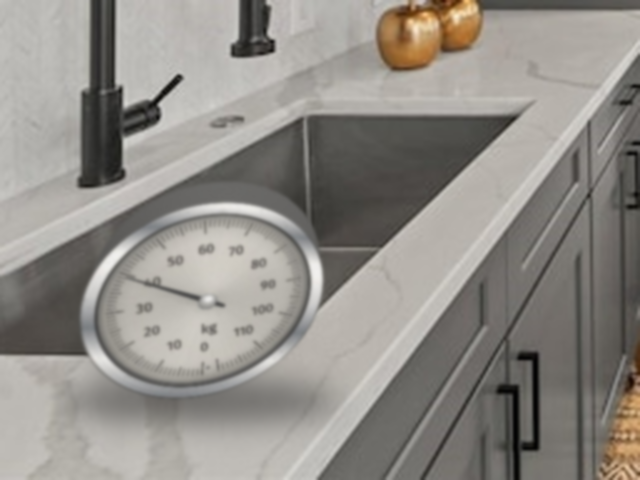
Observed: 40 kg
